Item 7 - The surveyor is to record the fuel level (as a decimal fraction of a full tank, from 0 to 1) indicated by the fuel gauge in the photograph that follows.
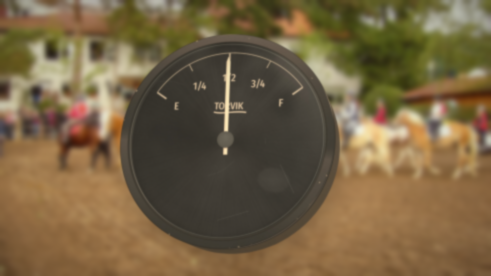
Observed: 0.5
